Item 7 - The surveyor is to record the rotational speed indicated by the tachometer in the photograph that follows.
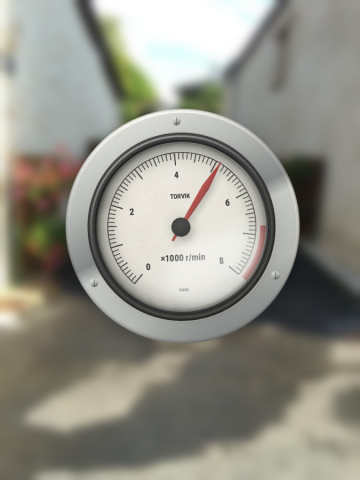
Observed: 5100 rpm
